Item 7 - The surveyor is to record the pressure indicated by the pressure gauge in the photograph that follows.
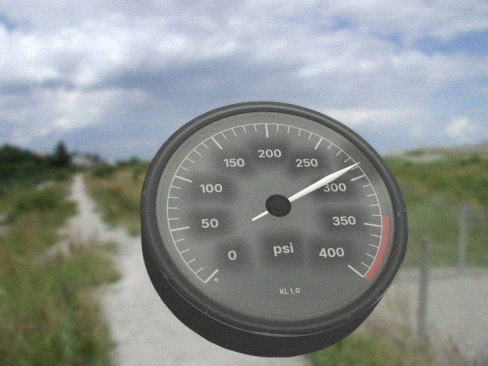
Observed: 290 psi
